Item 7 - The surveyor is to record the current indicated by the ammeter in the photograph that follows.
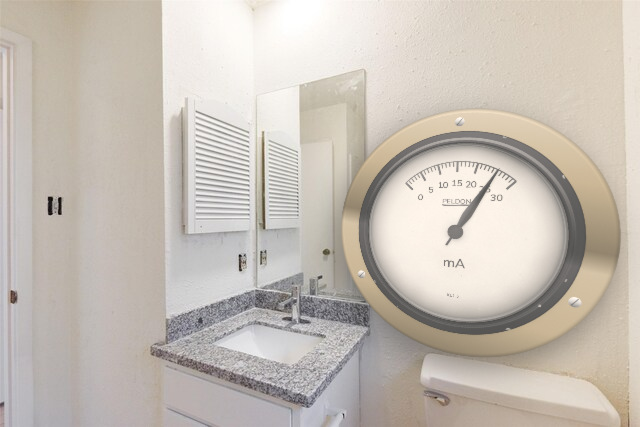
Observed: 25 mA
